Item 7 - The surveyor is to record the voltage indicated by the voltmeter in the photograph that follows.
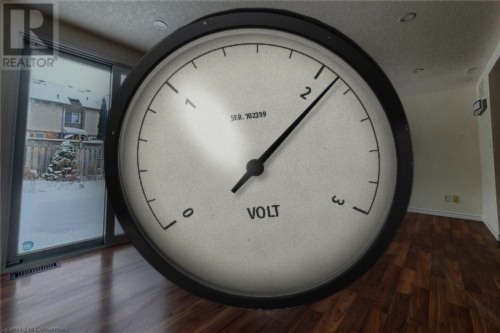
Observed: 2.1 V
